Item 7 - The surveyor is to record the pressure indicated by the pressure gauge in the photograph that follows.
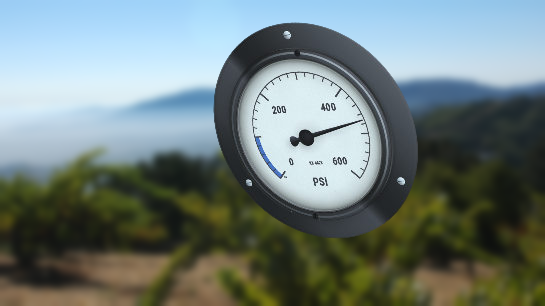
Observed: 470 psi
